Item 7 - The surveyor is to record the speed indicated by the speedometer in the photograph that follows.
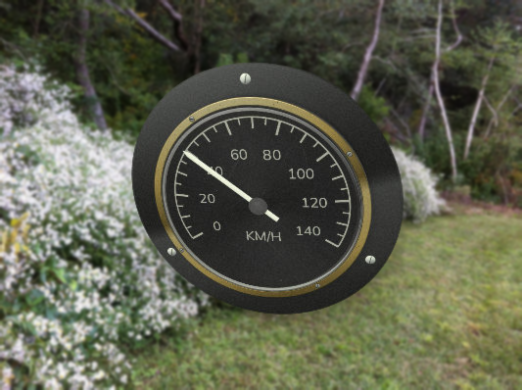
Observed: 40 km/h
